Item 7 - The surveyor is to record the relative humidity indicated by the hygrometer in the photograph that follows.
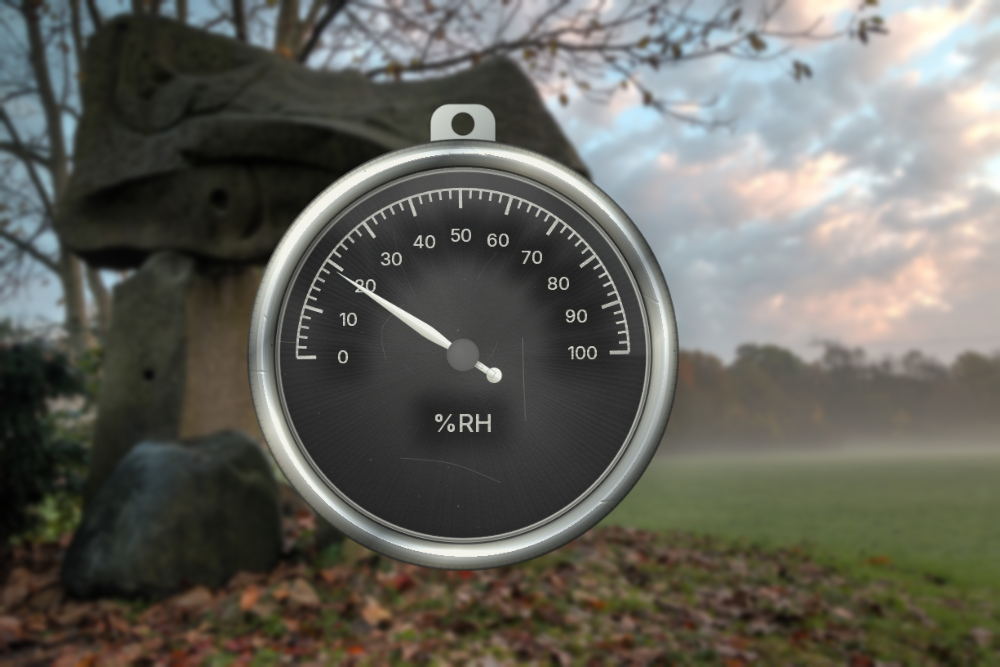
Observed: 19 %
